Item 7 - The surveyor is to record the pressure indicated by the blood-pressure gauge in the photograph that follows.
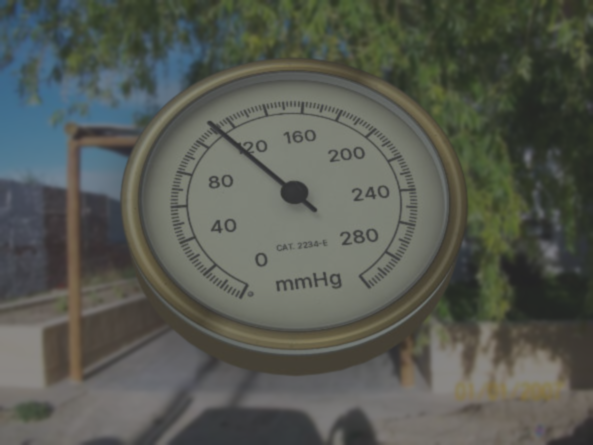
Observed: 110 mmHg
